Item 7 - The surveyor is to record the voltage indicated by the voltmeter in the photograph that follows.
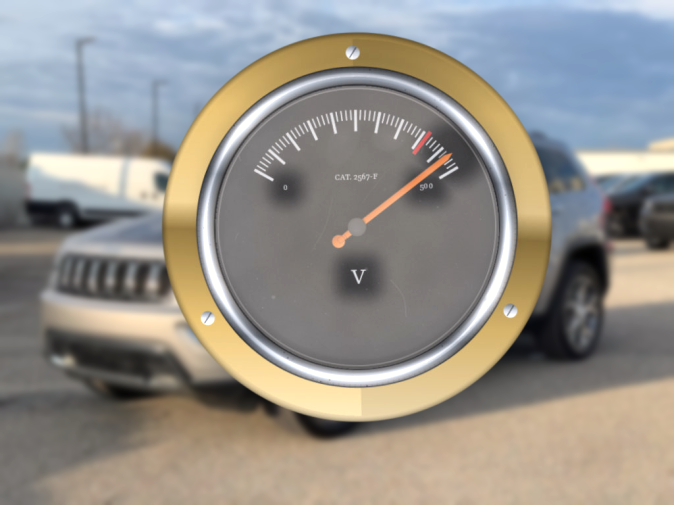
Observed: 470 V
